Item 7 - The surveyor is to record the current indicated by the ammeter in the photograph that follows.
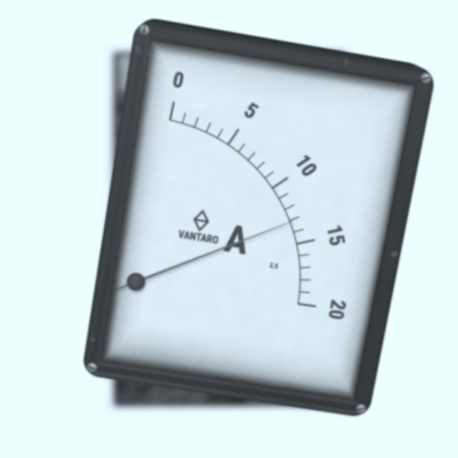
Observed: 13 A
